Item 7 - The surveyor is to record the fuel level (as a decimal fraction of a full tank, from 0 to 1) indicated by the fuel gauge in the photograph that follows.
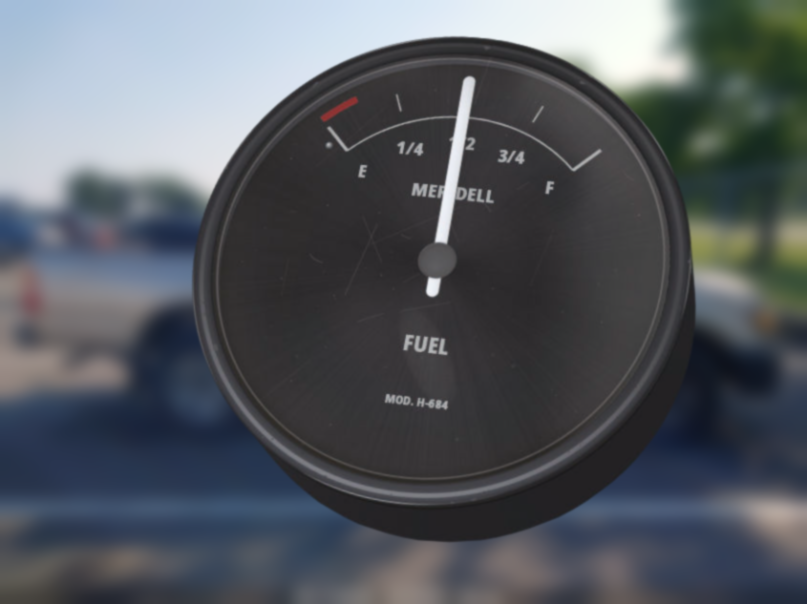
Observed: 0.5
